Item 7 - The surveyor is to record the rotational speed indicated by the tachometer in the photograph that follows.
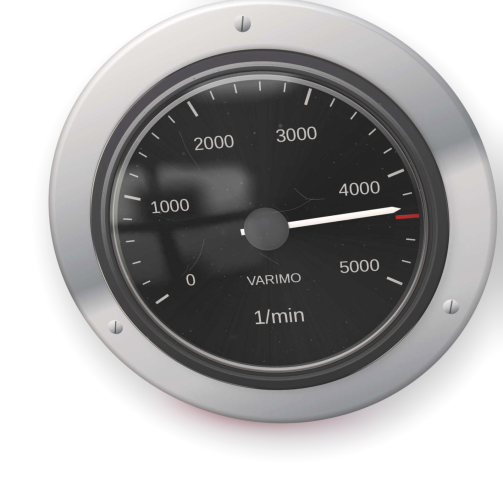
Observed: 4300 rpm
